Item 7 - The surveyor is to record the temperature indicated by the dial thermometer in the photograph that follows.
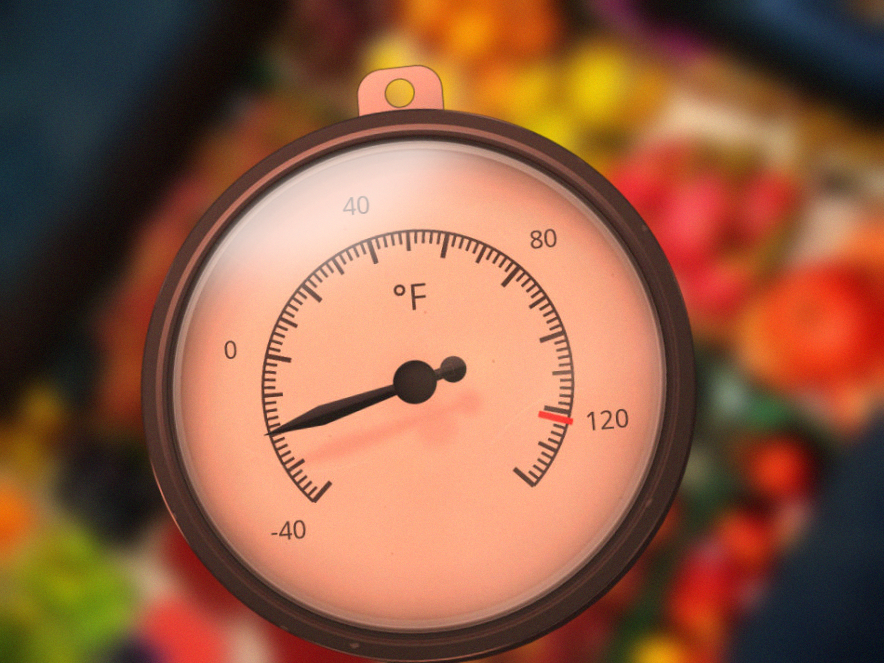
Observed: -20 °F
